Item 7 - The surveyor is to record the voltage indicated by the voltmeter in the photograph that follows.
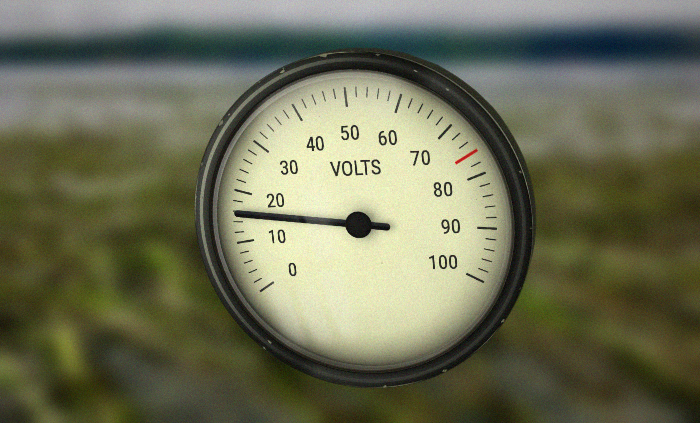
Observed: 16 V
